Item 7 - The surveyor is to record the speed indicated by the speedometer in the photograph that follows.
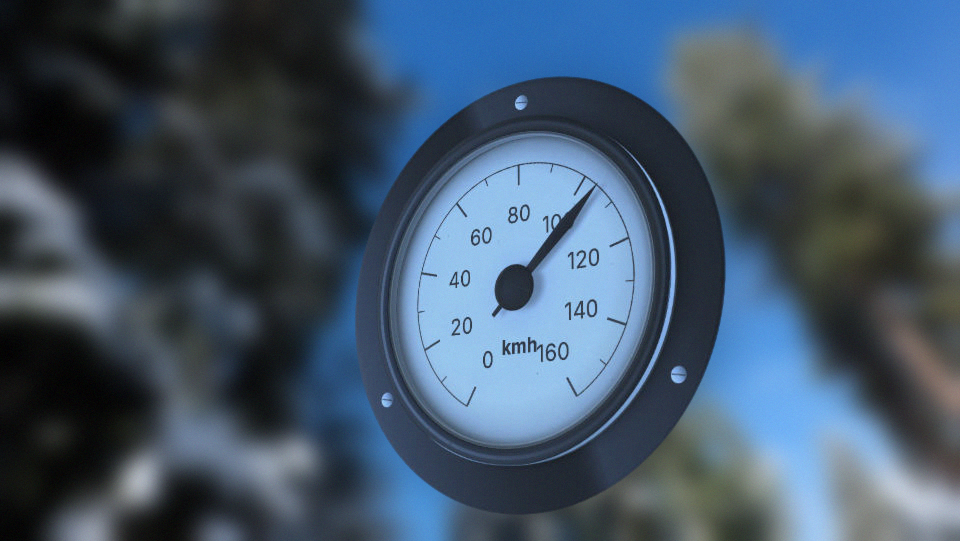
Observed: 105 km/h
